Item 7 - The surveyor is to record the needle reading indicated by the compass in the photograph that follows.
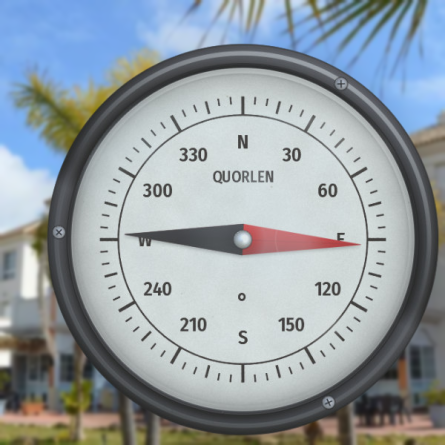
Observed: 92.5 °
